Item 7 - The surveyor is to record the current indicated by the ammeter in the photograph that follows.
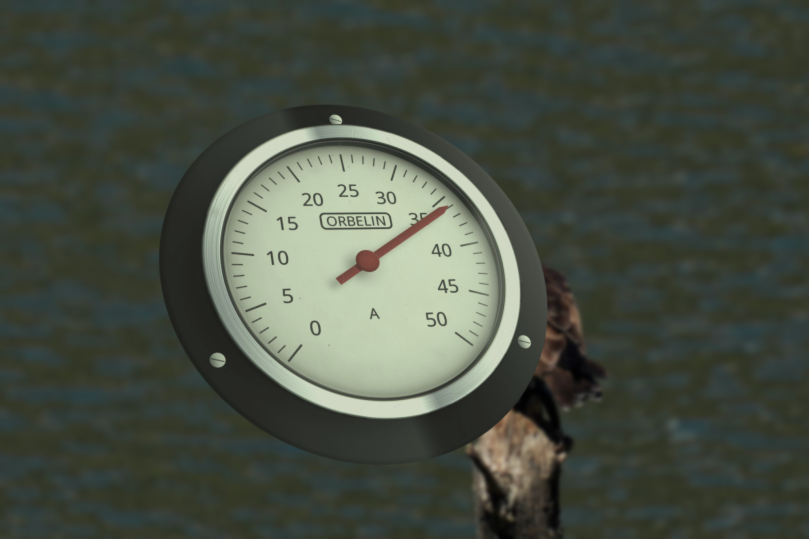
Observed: 36 A
